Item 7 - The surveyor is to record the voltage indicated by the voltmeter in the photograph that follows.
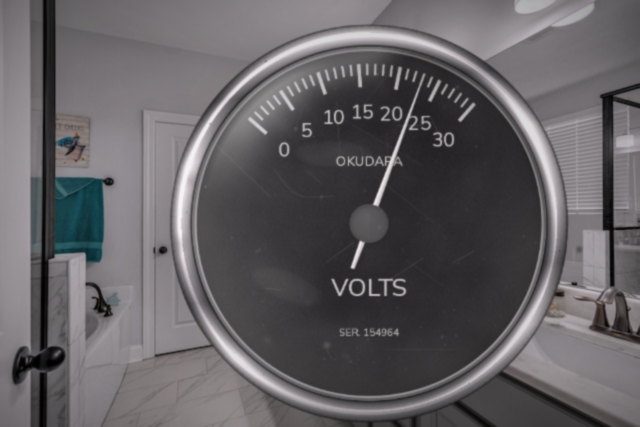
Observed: 23 V
